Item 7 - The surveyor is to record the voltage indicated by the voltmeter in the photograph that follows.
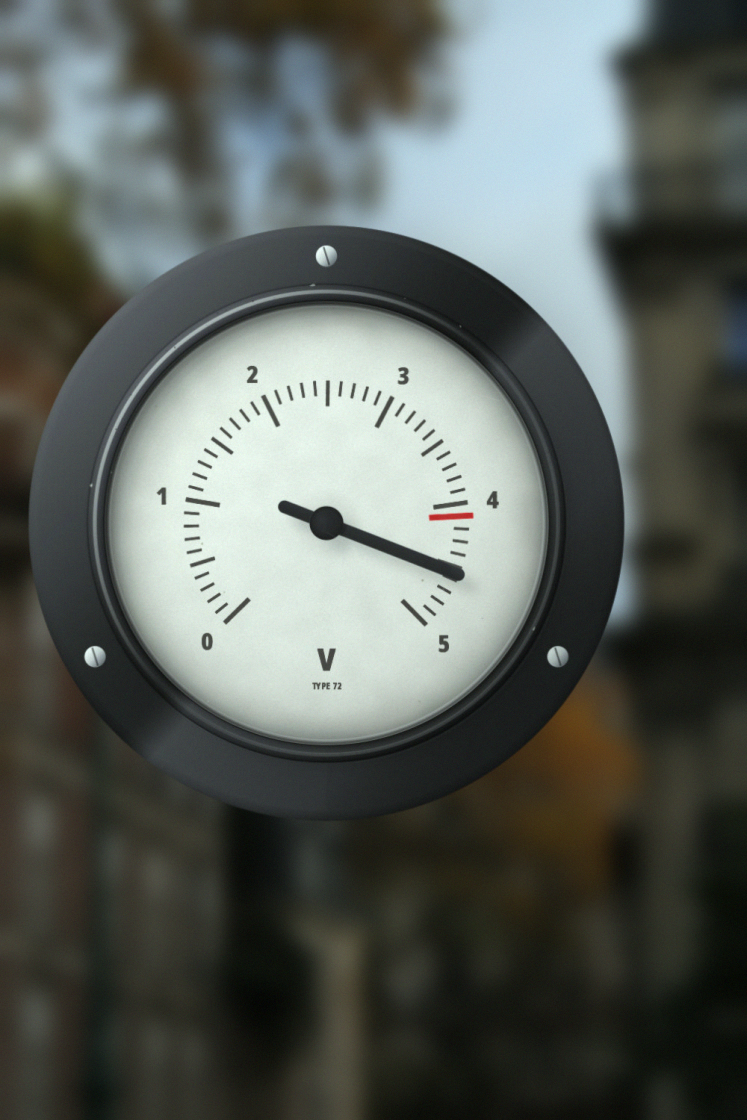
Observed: 4.55 V
